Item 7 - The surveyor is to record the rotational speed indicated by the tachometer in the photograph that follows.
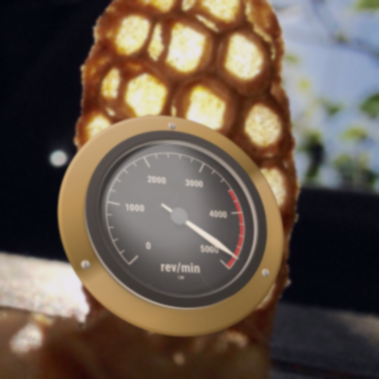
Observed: 4800 rpm
